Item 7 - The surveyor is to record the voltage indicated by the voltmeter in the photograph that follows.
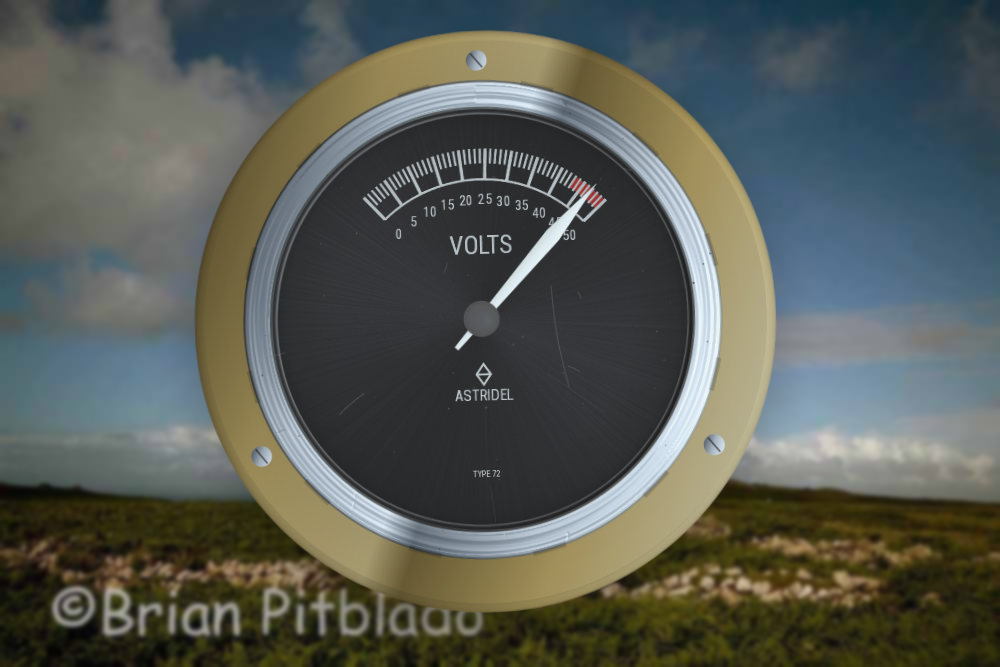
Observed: 47 V
